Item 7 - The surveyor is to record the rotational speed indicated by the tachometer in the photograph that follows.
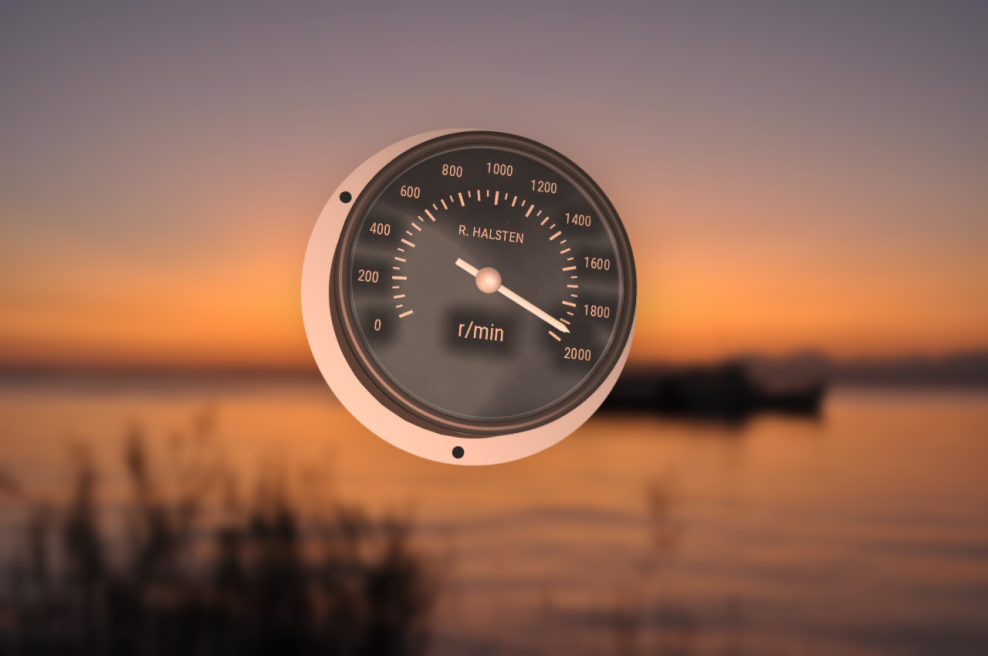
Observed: 1950 rpm
